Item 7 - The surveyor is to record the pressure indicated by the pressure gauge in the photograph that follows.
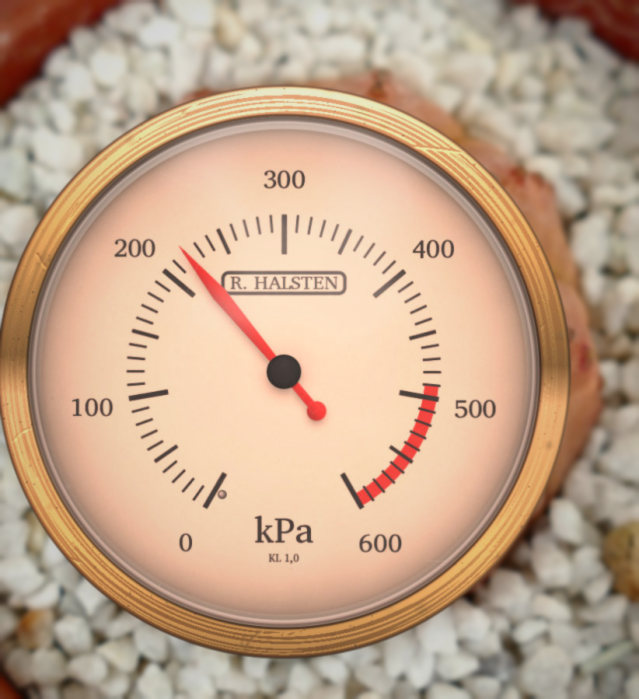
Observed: 220 kPa
